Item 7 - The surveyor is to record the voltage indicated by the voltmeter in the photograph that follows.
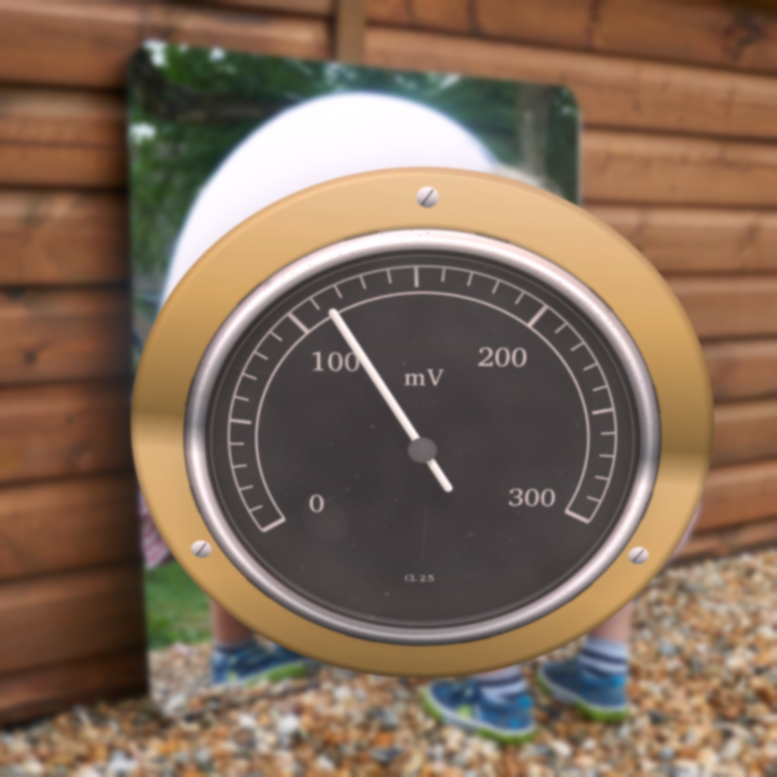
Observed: 115 mV
